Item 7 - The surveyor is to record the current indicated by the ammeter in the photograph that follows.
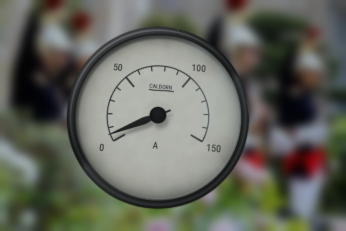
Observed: 5 A
